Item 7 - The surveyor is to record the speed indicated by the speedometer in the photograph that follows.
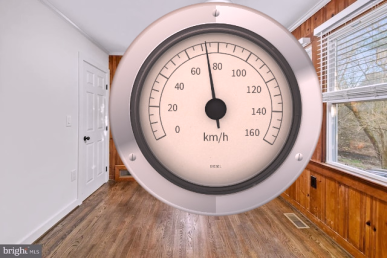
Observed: 72.5 km/h
